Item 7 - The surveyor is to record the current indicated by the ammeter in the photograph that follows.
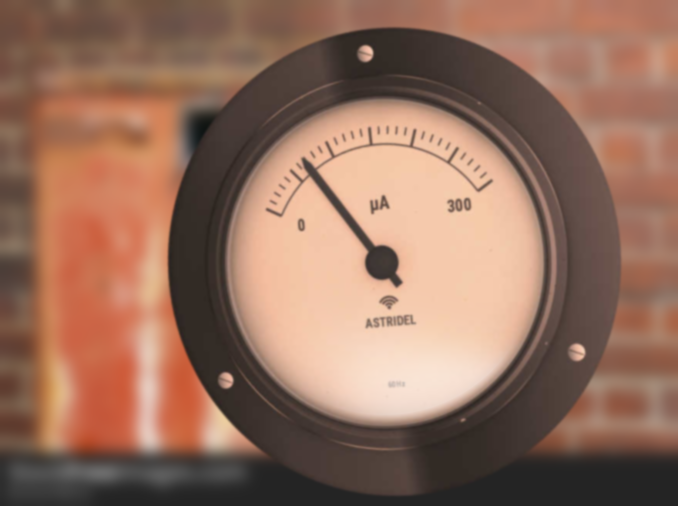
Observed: 70 µA
